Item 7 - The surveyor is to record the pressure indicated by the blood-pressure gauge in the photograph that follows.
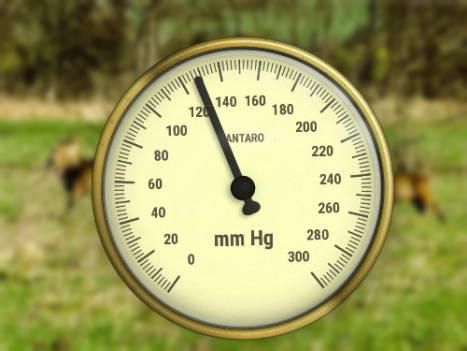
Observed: 128 mmHg
